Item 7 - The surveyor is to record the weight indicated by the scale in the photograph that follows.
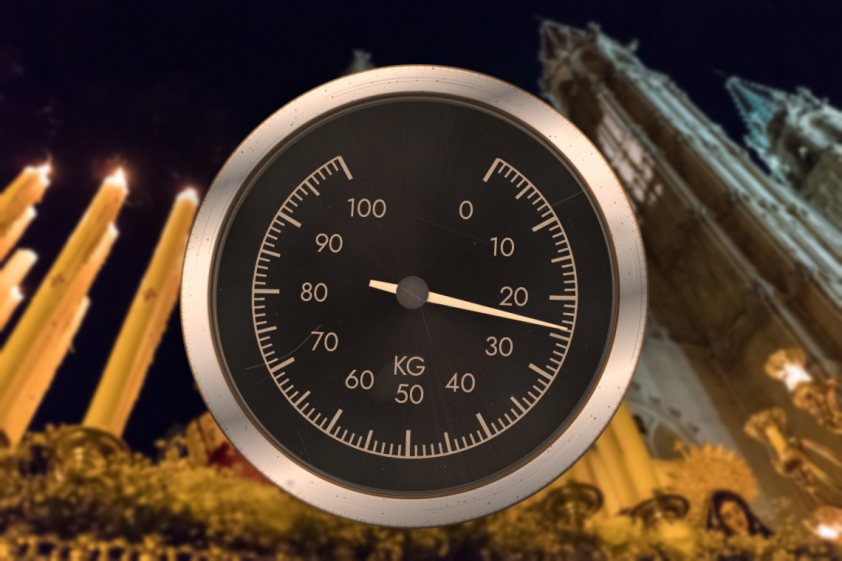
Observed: 24 kg
